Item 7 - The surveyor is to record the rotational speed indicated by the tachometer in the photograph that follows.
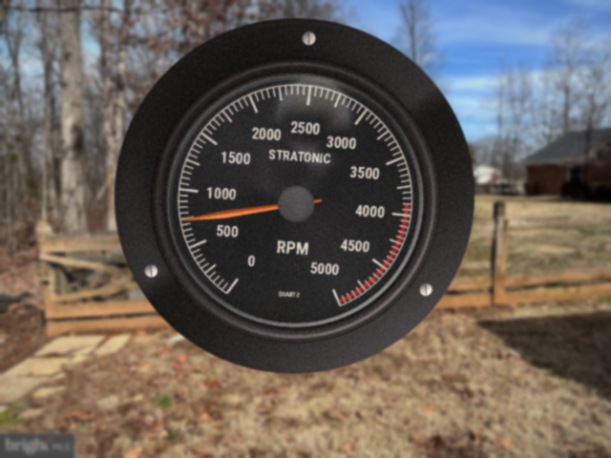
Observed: 750 rpm
